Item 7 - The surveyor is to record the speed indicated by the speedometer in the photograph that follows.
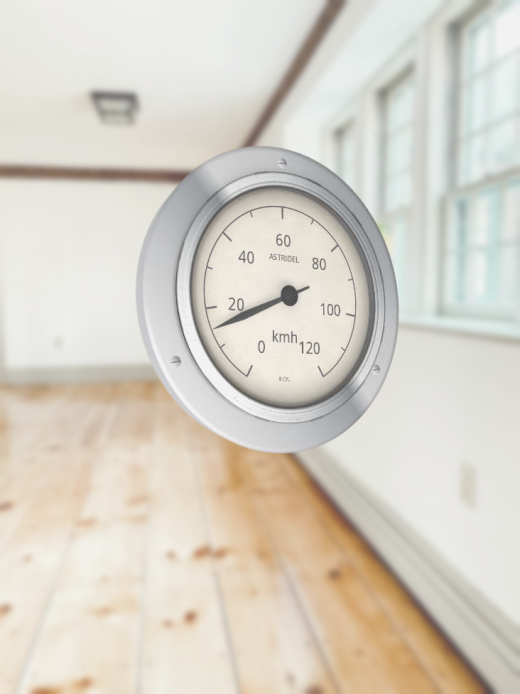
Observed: 15 km/h
